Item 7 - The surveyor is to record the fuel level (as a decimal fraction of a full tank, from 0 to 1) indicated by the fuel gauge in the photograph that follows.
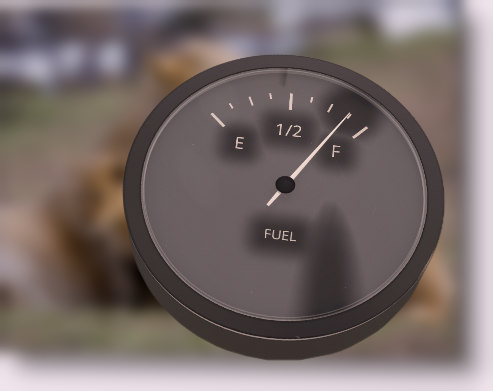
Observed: 0.875
